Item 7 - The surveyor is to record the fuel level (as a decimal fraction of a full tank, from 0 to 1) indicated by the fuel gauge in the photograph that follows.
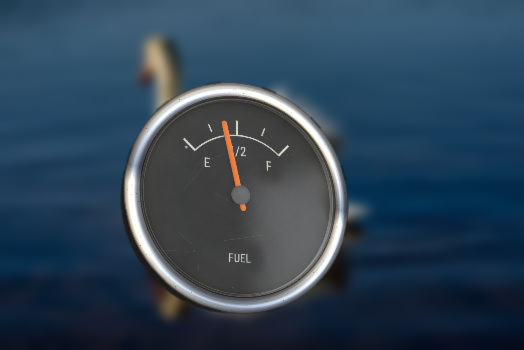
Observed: 0.375
